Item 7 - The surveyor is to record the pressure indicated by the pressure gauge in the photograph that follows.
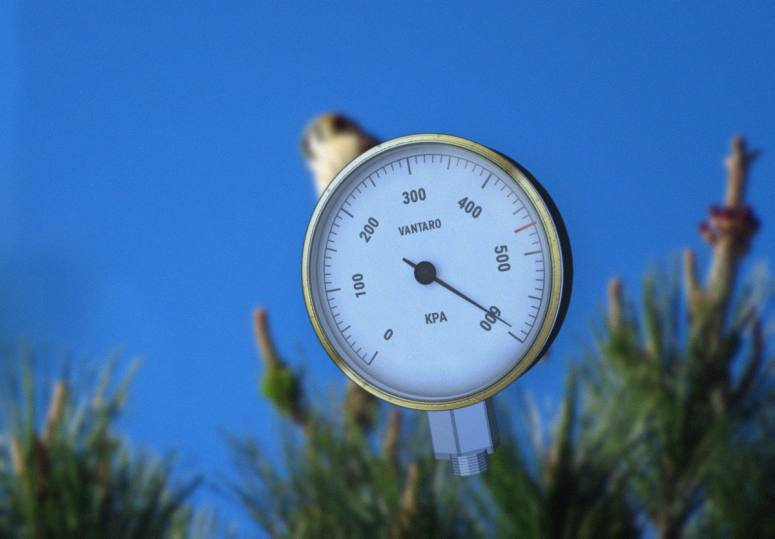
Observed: 590 kPa
